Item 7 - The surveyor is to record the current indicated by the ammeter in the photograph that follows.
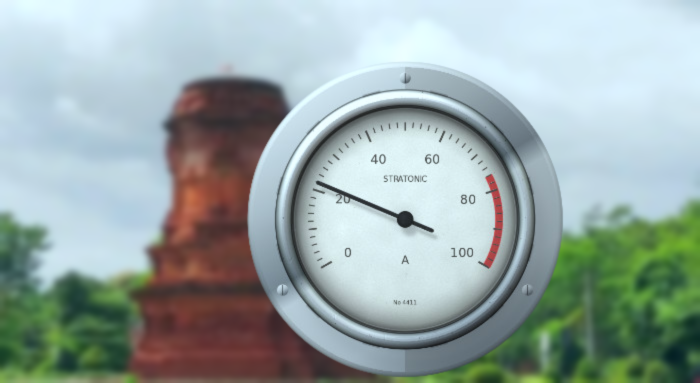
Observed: 22 A
